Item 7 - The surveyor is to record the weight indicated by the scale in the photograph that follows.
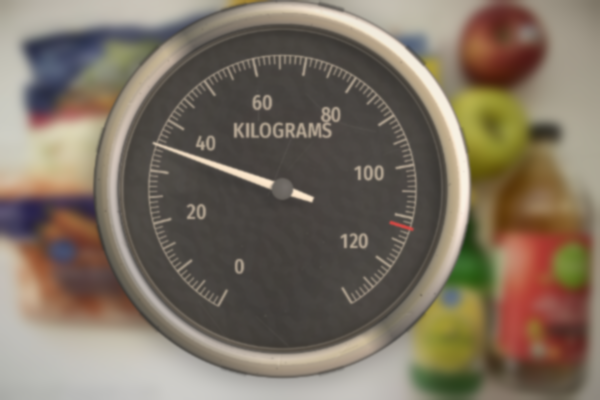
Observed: 35 kg
